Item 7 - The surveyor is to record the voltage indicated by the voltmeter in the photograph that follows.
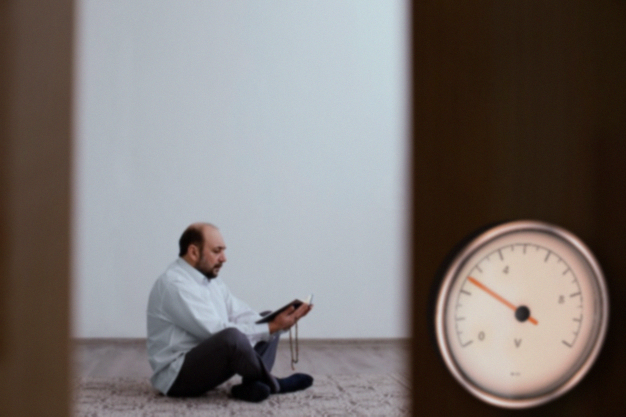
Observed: 2.5 V
